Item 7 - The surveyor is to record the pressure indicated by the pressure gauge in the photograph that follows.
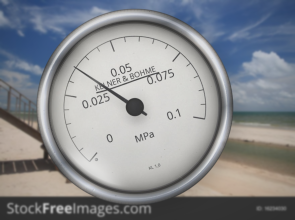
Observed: 0.035 MPa
